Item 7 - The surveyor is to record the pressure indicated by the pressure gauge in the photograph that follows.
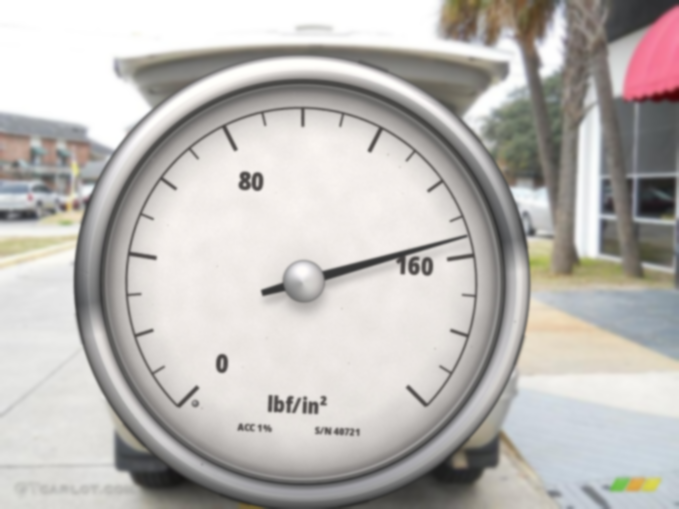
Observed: 155 psi
